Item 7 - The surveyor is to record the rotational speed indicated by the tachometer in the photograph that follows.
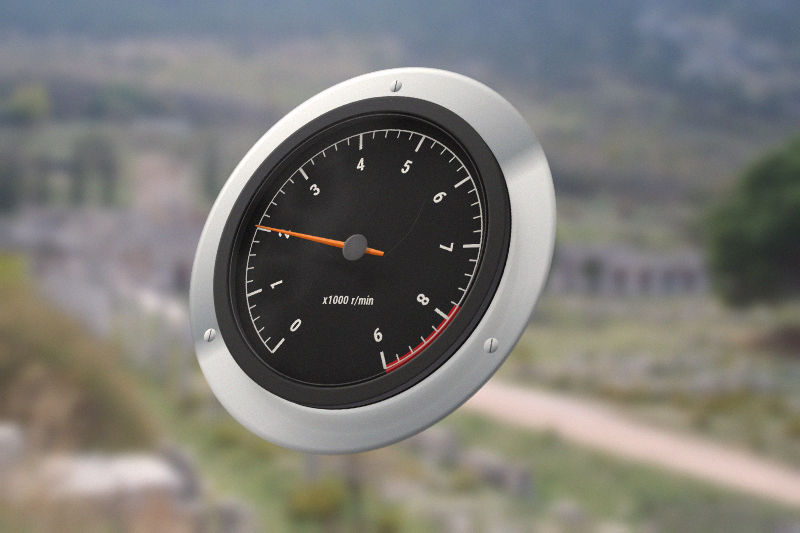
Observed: 2000 rpm
